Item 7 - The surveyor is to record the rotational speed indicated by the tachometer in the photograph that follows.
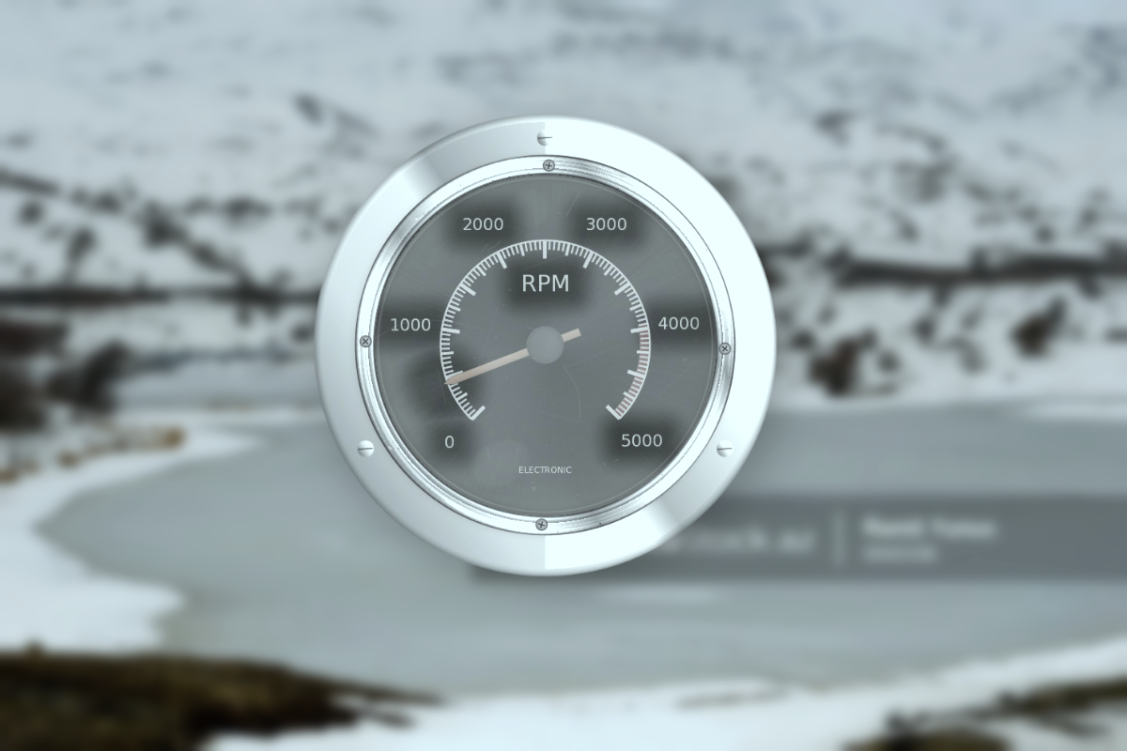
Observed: 450 rpm
